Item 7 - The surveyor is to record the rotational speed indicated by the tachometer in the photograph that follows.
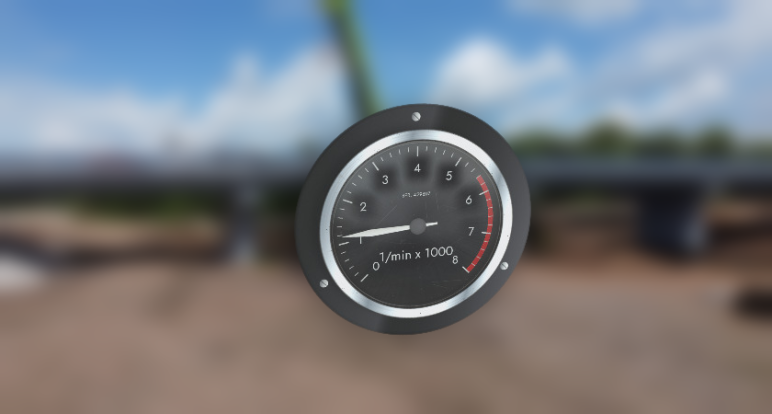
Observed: 1200 rpm
